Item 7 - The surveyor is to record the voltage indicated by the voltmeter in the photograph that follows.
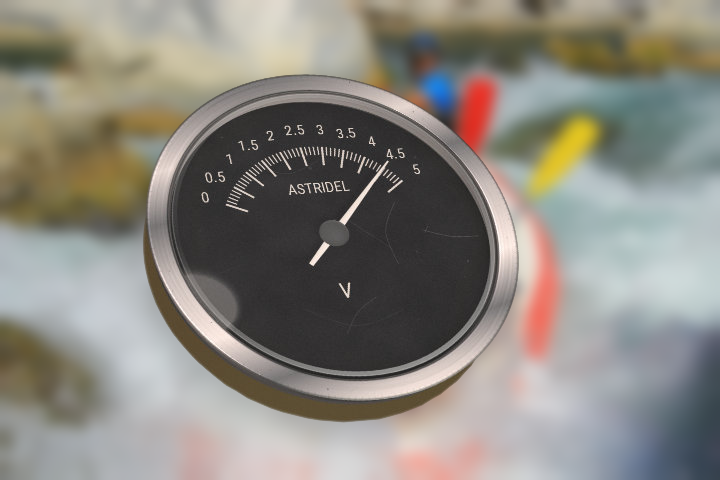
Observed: 4.5 V
